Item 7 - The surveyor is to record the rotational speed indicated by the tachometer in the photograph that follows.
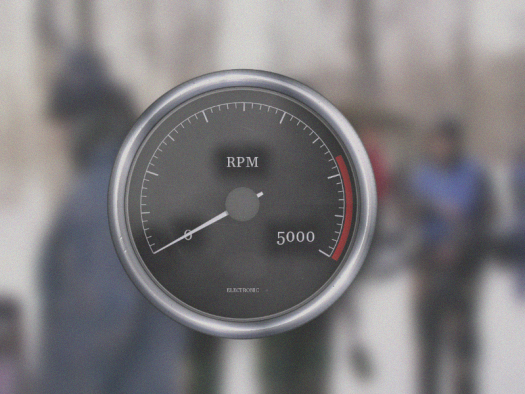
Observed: 0 rpm
